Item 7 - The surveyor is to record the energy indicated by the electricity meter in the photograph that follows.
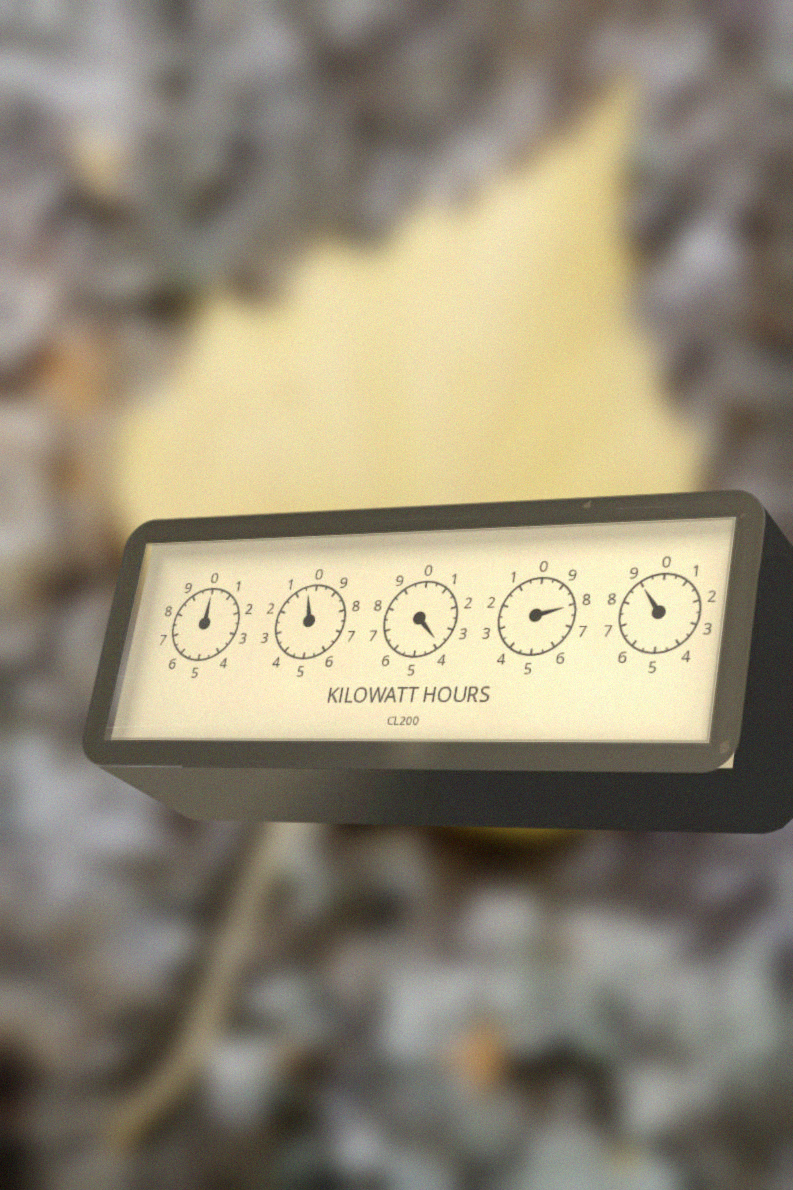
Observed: 379 kWh
